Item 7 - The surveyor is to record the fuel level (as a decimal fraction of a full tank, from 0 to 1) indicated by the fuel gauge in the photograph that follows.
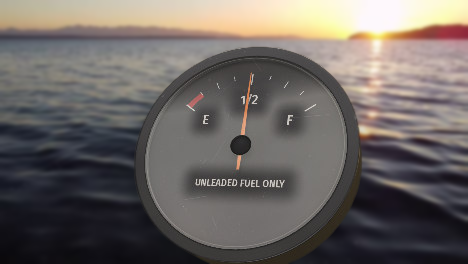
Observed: 0.5
